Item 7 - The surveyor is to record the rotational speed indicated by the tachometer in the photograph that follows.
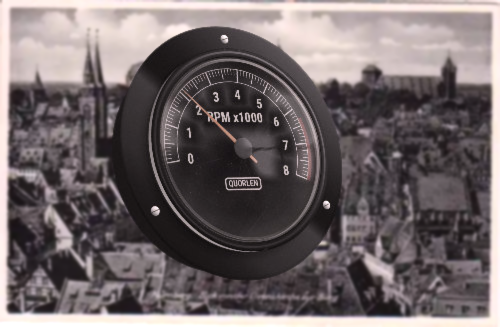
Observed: 2000 rpm
